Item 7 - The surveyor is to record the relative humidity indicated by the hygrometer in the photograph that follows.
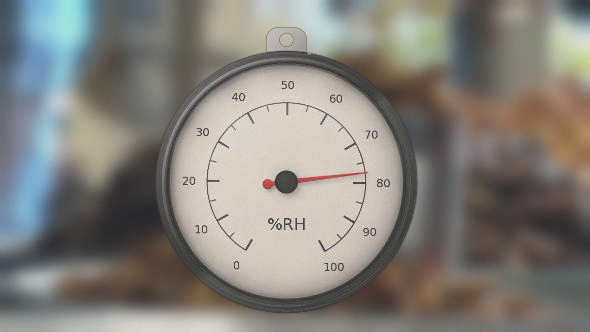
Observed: 77.5 %
